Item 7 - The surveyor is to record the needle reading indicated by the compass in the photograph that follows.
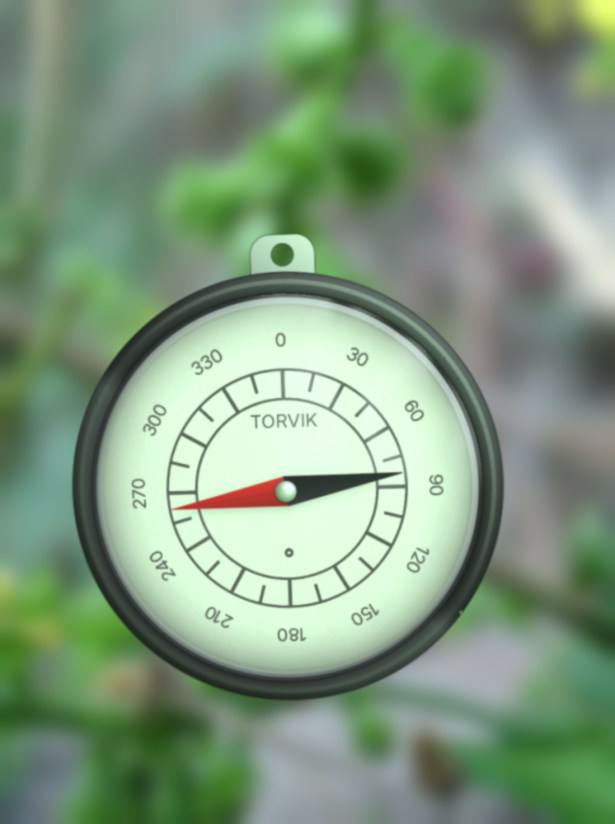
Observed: 262.5 °
